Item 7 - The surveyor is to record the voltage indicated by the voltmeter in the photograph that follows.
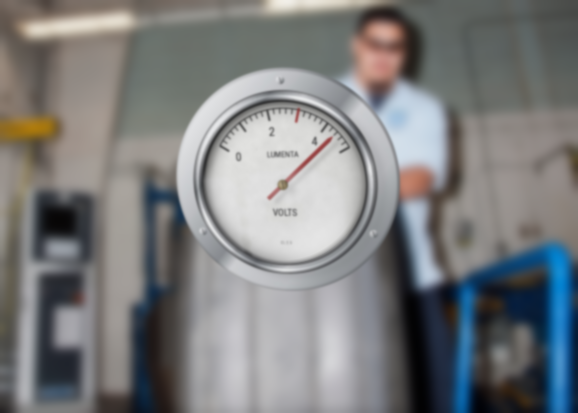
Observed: 4.4 V
